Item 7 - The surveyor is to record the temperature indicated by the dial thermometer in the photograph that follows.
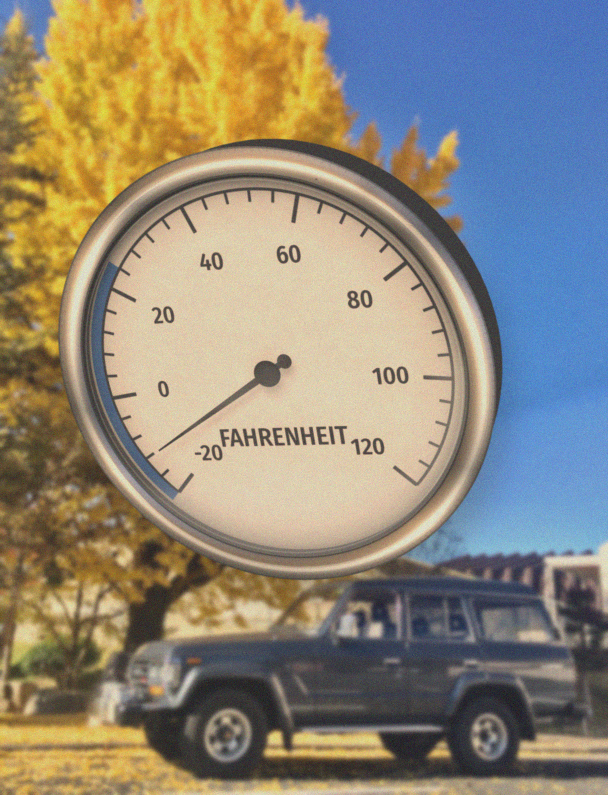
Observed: -12 °F
